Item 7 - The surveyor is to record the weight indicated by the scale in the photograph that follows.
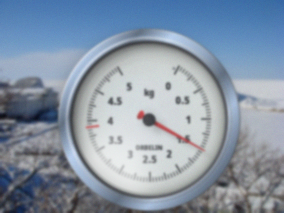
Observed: 1.5 kg
